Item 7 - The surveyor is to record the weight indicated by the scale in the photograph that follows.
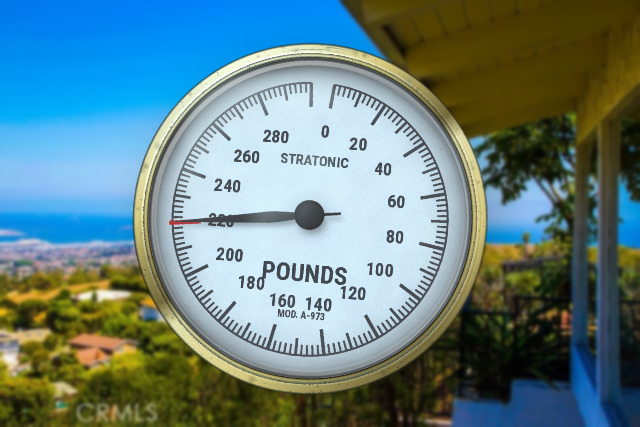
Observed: 220 lb
